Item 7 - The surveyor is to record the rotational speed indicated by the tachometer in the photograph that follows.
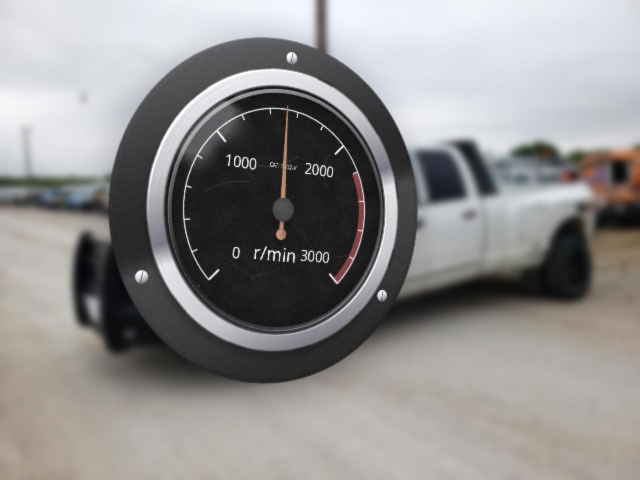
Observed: 1500 rpm
